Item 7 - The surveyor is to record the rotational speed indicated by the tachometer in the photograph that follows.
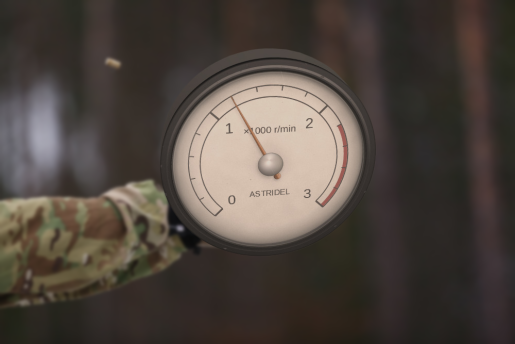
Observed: 1200 rpm
